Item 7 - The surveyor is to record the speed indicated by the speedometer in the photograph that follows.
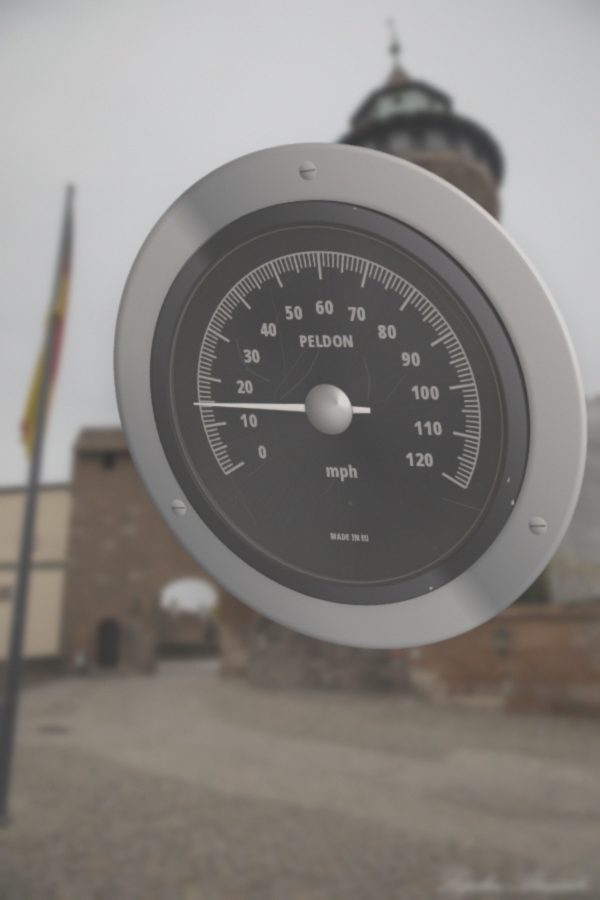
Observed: 15 mph
